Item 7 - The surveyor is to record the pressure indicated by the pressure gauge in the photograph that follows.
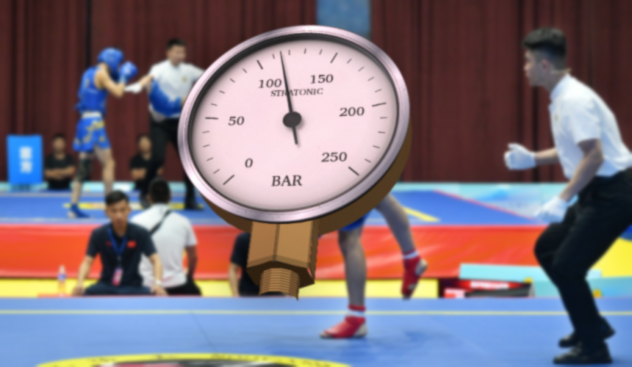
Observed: 115 bar
